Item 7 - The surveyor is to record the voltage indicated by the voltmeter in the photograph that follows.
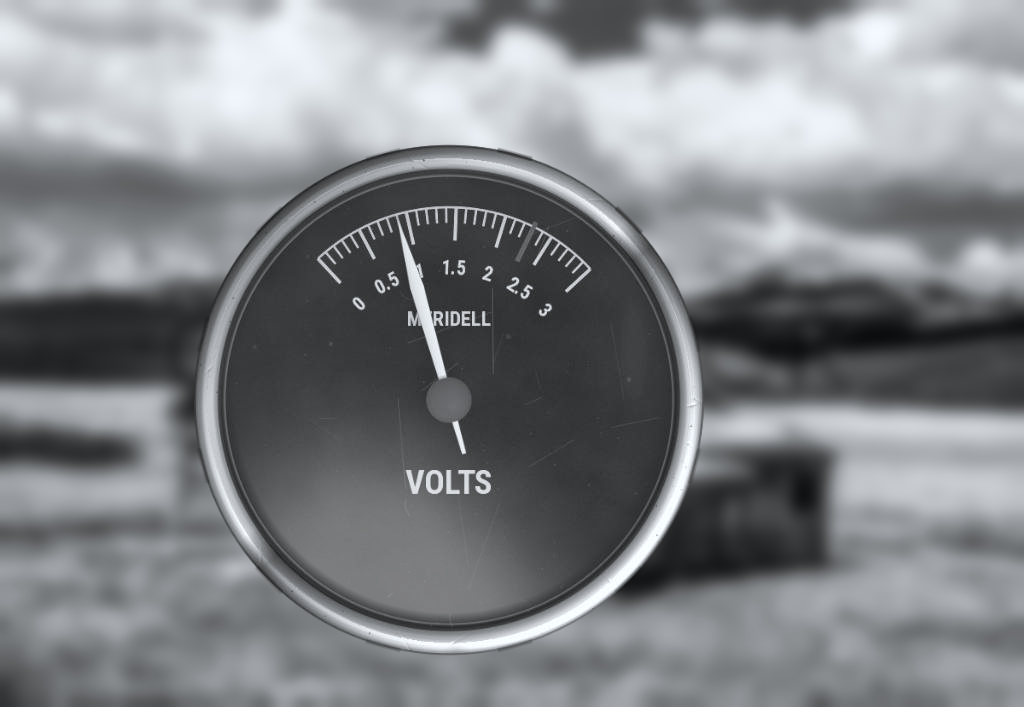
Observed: 0.9 V
